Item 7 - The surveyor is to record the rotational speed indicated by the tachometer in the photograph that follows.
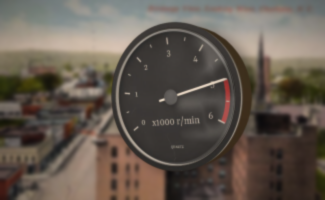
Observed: 5000 rpm
